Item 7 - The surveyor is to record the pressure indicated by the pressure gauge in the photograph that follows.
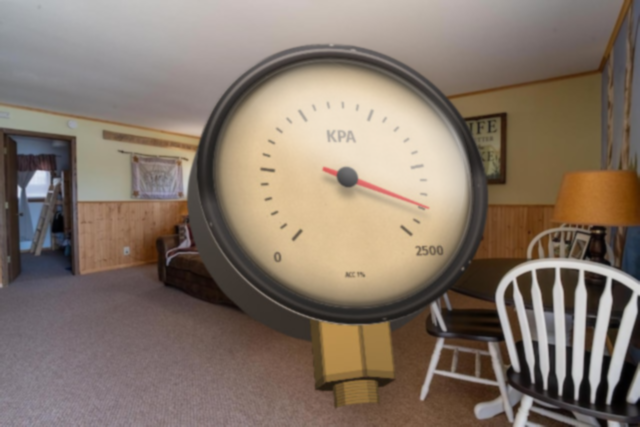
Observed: 2300 kPa
